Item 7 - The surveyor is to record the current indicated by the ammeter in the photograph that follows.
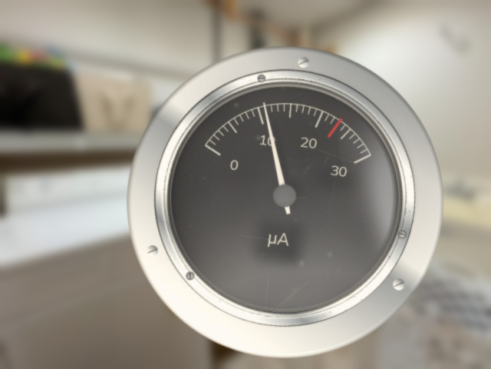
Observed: 11 µA
